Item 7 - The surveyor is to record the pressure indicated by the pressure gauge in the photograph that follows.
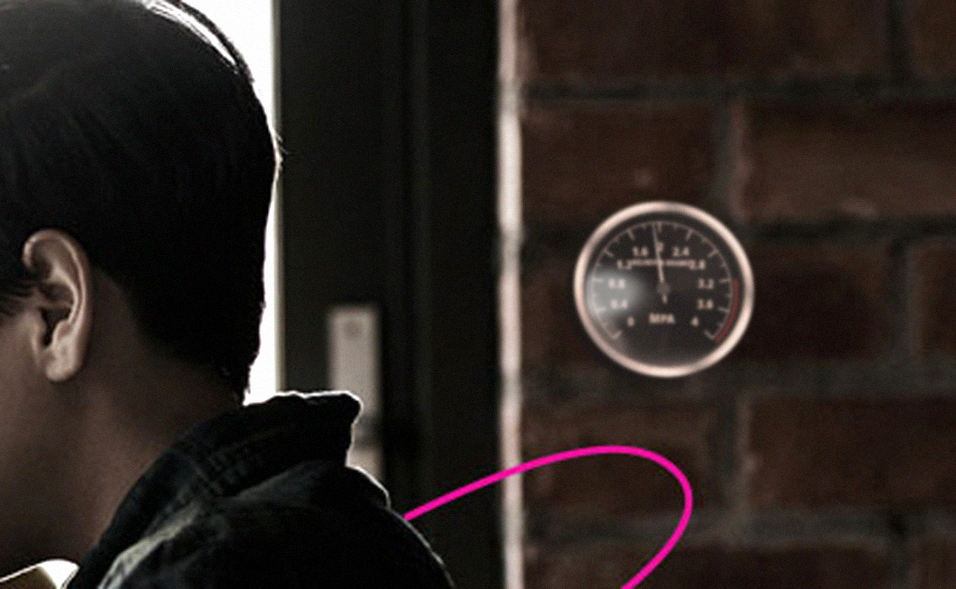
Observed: 1.9 MPa
